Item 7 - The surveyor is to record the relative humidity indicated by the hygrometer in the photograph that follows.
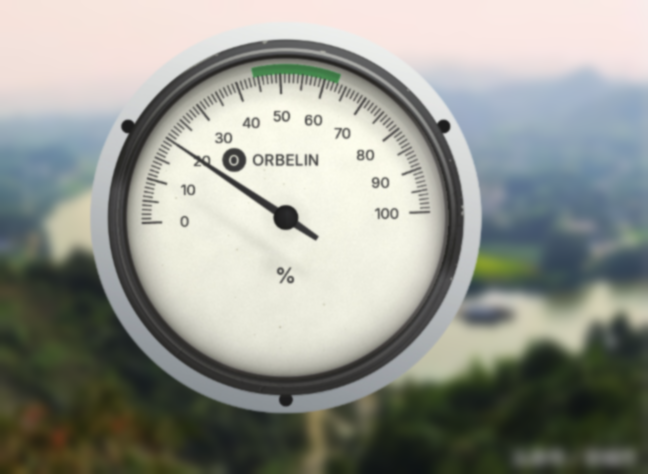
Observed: 20 %
